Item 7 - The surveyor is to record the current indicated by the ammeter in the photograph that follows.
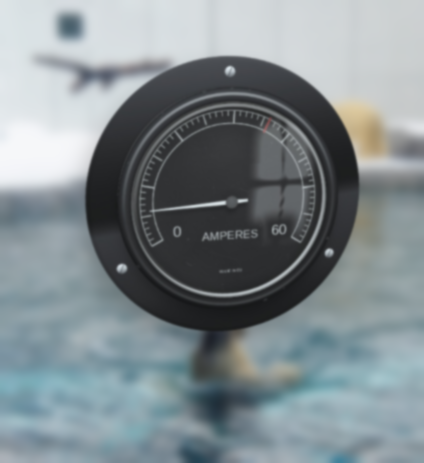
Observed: 6 A
